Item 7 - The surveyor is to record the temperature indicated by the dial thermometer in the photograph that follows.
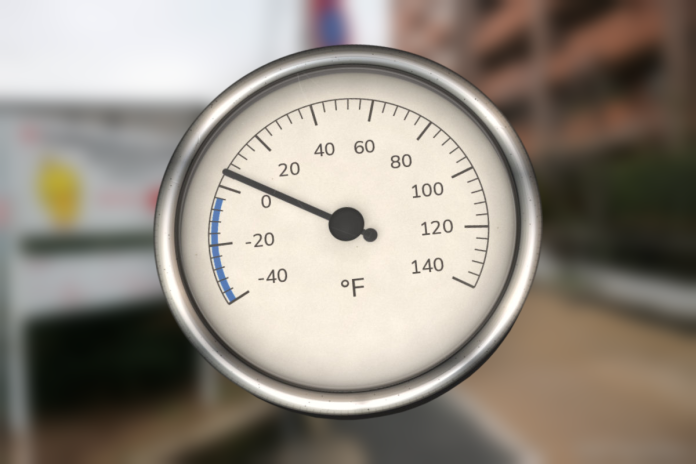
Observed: 4 °F
